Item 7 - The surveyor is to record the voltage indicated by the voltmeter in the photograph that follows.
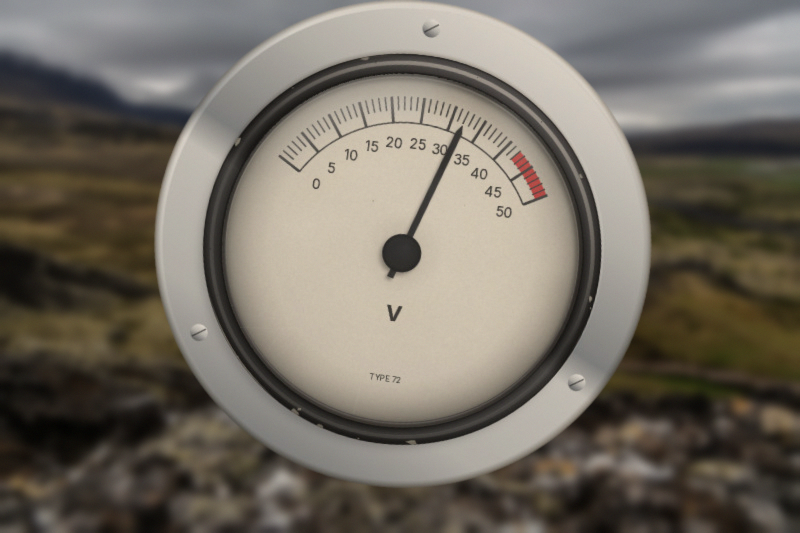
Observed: 32 V
